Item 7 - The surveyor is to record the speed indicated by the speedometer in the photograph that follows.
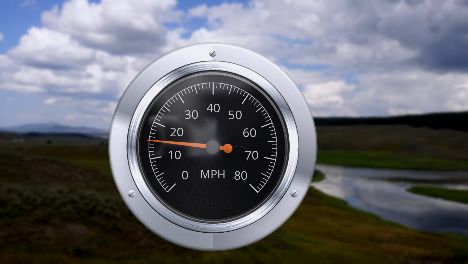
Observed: 15 mph
